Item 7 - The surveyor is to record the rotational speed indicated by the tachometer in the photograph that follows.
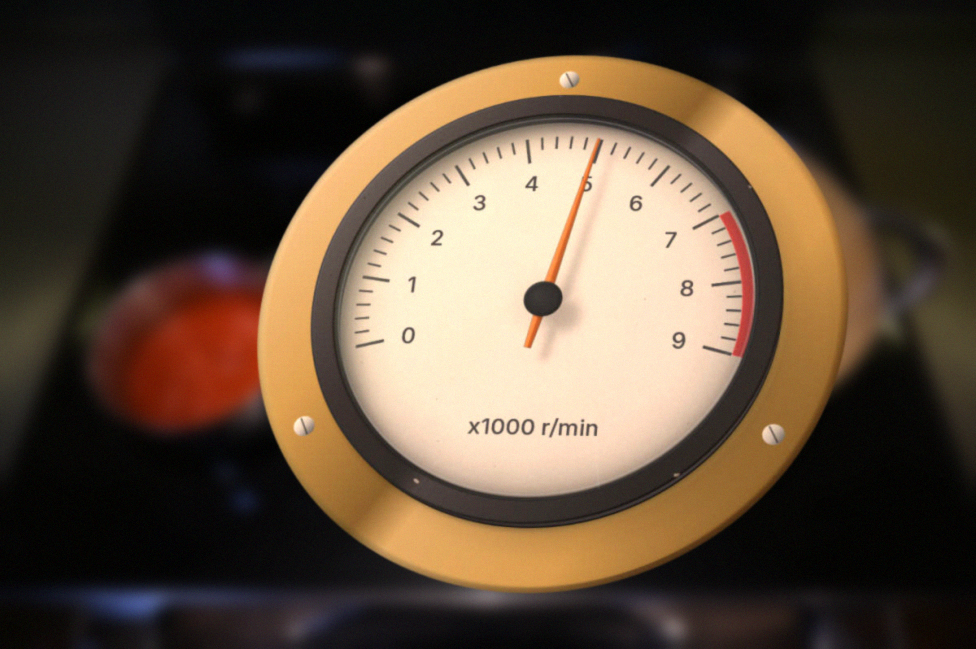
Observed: 5000 rpm
